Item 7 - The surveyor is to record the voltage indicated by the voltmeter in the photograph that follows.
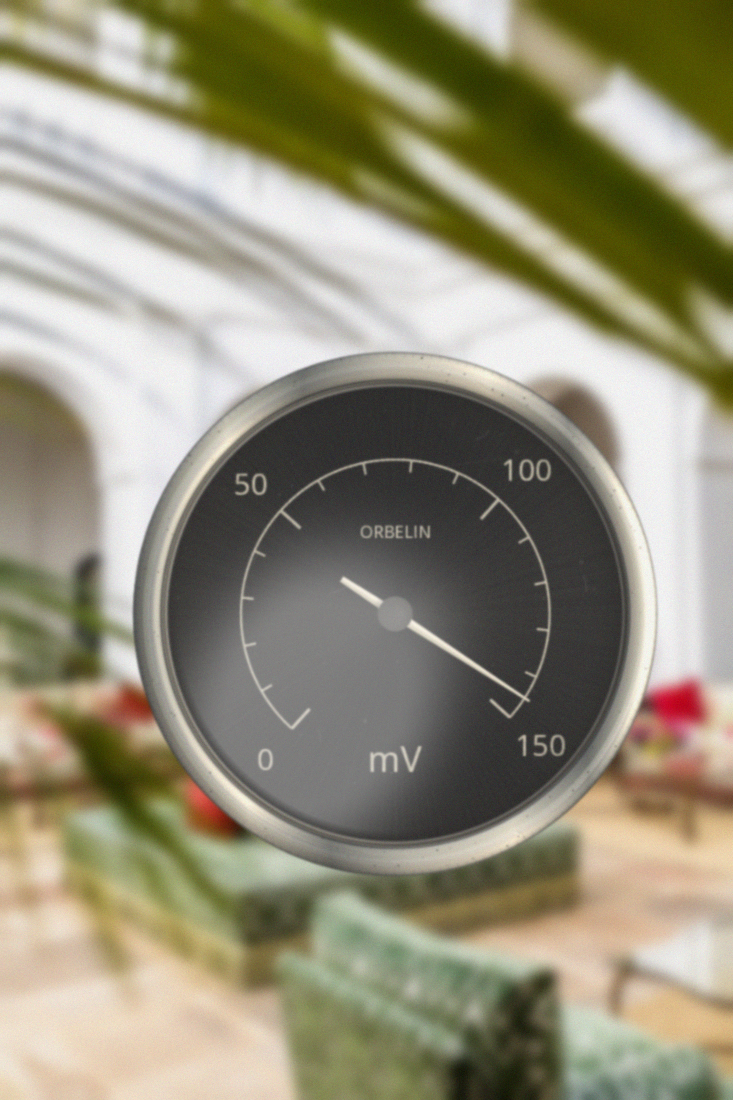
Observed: 145 mV
